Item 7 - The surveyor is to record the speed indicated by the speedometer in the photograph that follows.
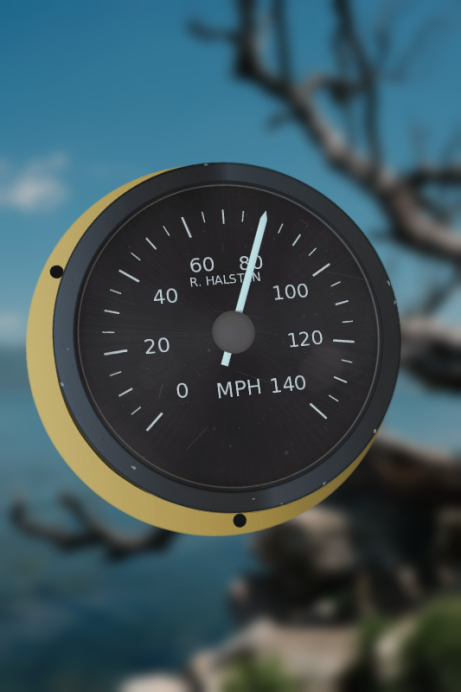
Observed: 80 mph
